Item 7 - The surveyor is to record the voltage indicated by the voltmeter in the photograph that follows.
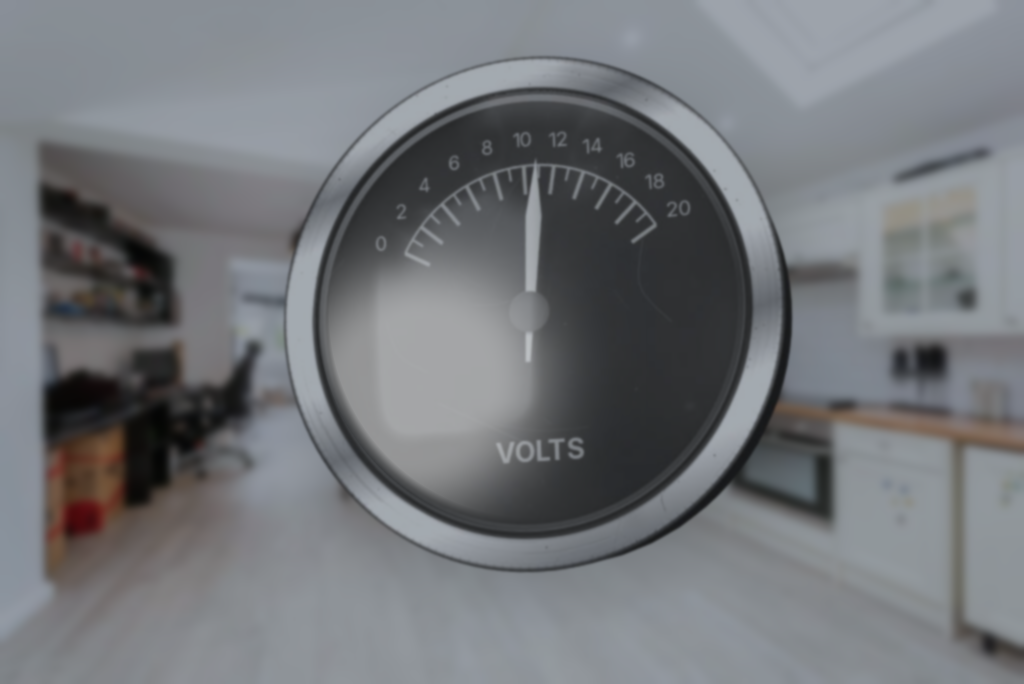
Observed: 11 V
